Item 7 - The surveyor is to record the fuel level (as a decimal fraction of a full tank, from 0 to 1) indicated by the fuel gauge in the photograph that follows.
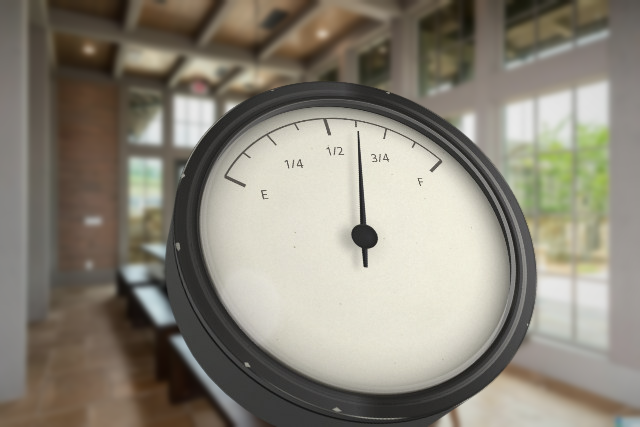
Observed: 0.625
